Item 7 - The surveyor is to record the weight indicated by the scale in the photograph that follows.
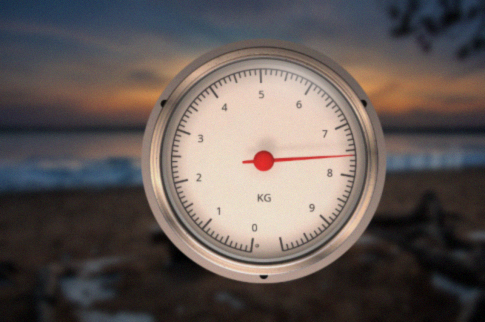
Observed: 7.6 kg
